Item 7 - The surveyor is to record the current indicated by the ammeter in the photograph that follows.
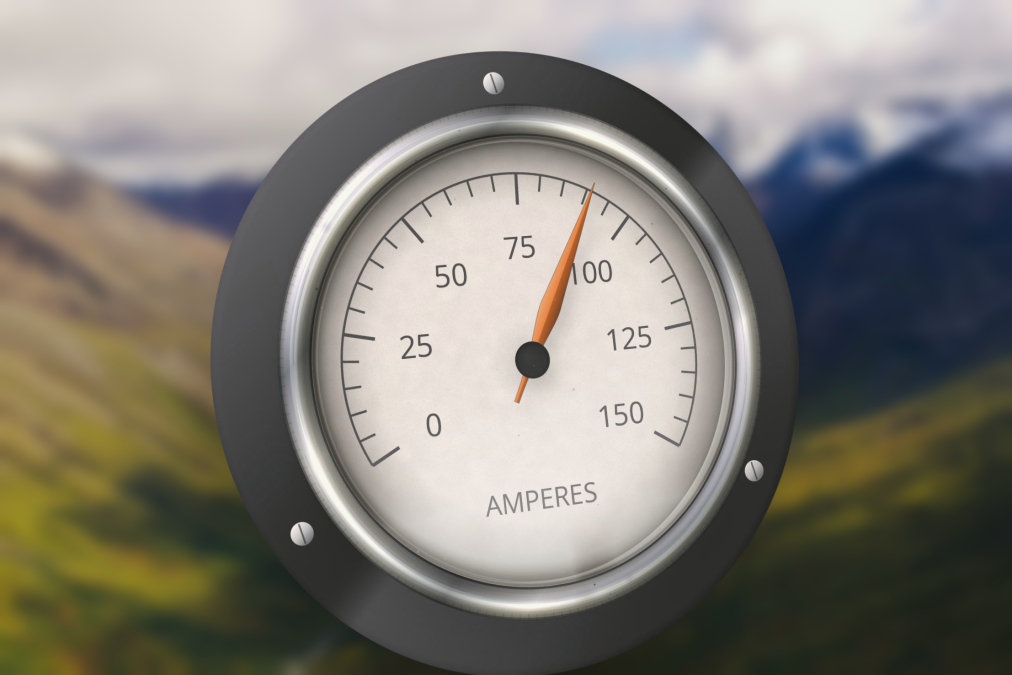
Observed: 90 A
